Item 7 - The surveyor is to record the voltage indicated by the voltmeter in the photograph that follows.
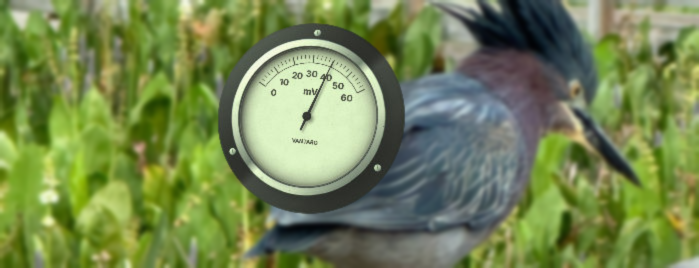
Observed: 40 mV
